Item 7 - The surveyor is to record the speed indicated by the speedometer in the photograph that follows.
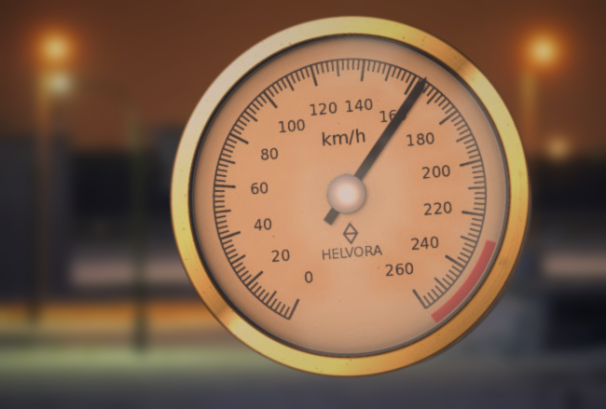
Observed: 164 km/h
